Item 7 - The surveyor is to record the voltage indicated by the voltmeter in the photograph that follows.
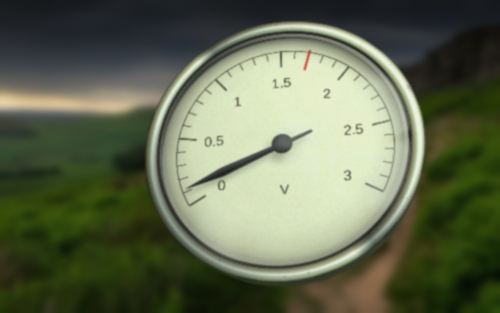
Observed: 0.1 V
